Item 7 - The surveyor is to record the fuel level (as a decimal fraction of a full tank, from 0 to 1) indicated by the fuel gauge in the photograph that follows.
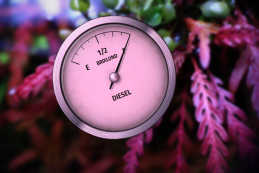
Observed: 1
